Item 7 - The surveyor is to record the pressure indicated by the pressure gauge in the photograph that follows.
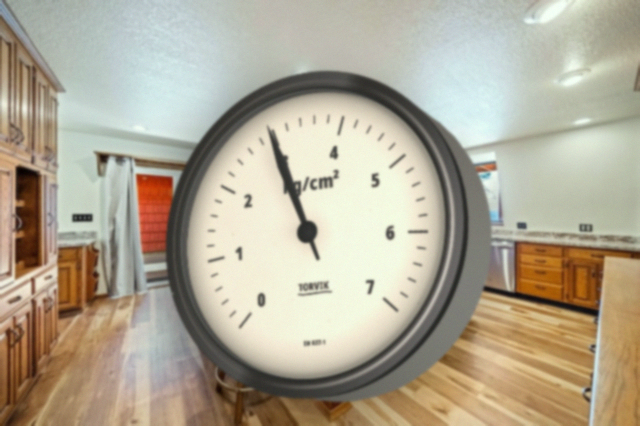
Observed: 3 kg/cm²
